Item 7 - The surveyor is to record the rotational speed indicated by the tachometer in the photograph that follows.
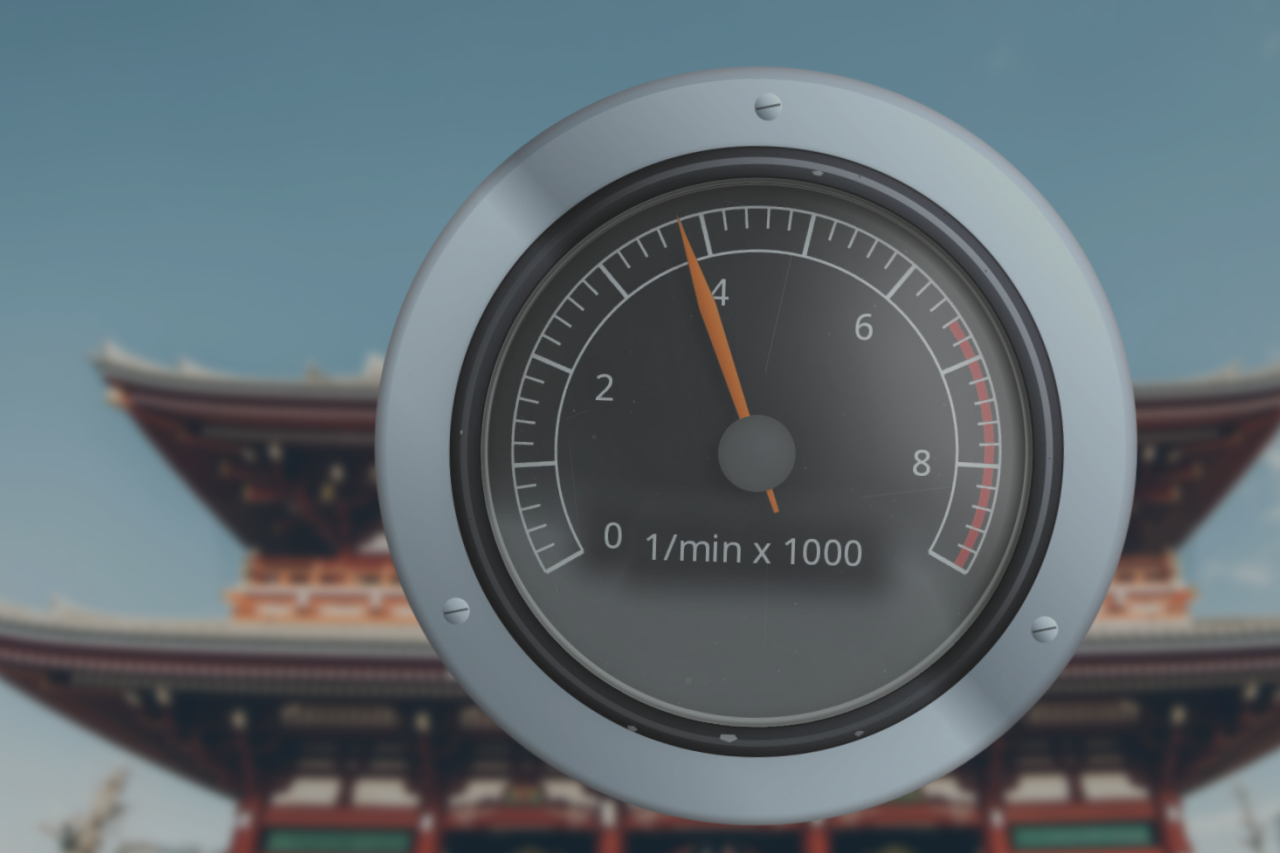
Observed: 3800 rpm
